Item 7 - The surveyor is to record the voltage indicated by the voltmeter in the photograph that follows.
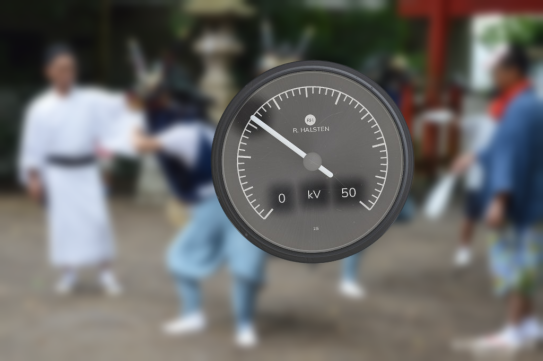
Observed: 16 kV
